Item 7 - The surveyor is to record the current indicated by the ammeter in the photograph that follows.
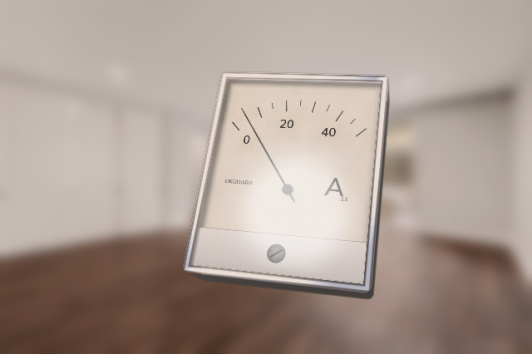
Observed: 5 A
